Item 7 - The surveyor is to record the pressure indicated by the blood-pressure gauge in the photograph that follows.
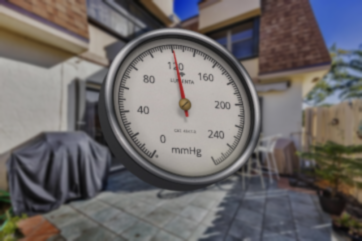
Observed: 120 mmHg
